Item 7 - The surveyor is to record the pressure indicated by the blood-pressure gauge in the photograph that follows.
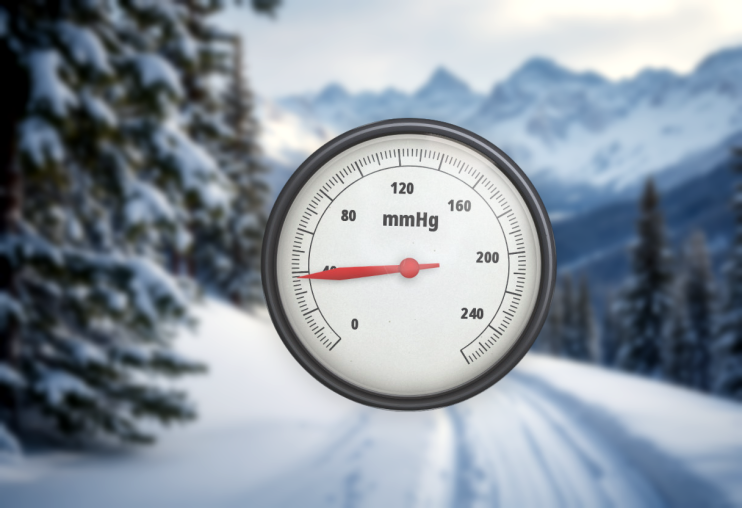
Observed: 38 mmHg
